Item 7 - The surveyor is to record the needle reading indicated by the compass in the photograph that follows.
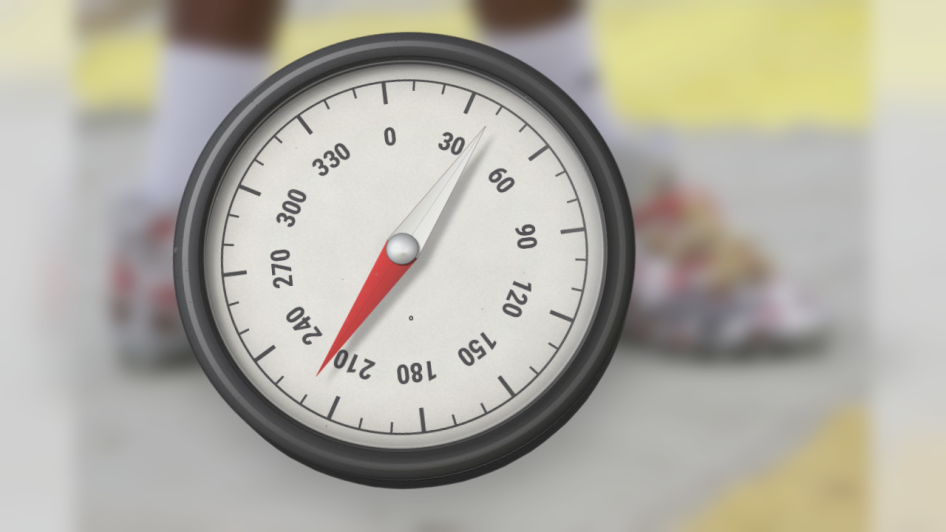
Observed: 220 °
